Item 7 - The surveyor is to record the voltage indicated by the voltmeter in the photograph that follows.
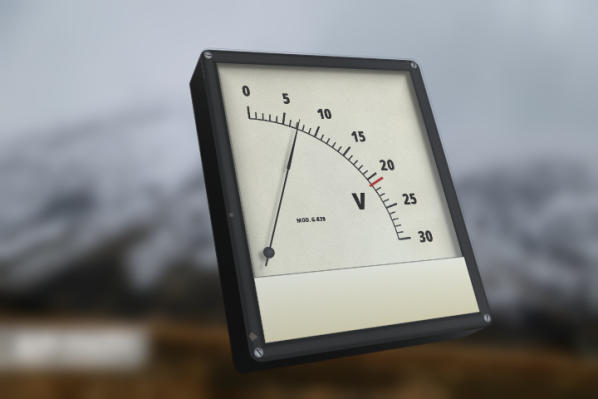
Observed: 7 V
